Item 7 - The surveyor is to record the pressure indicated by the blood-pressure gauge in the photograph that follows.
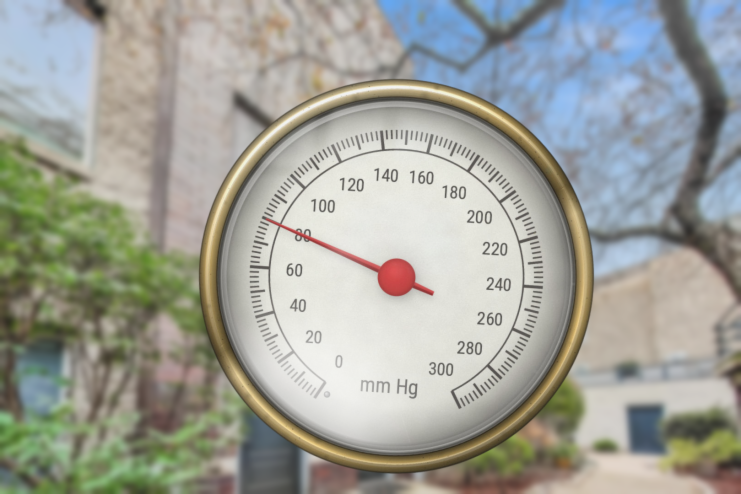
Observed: 80 mmHg
